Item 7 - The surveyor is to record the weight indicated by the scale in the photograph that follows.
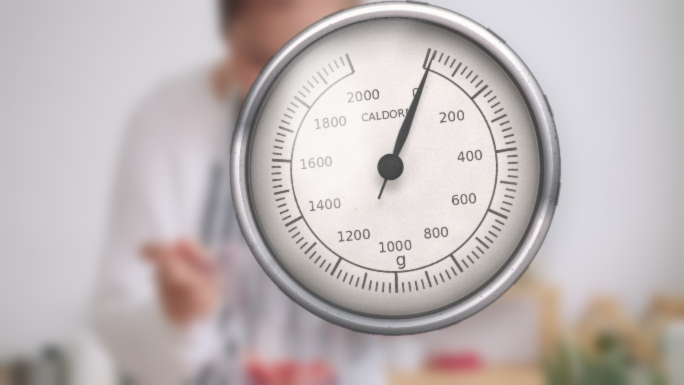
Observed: 20 g
